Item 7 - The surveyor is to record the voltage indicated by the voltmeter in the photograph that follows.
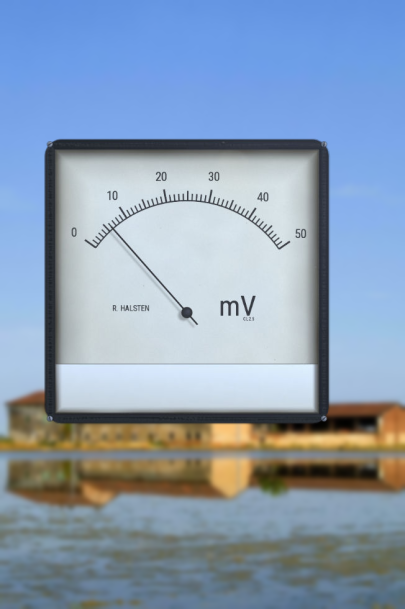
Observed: 6 mV
